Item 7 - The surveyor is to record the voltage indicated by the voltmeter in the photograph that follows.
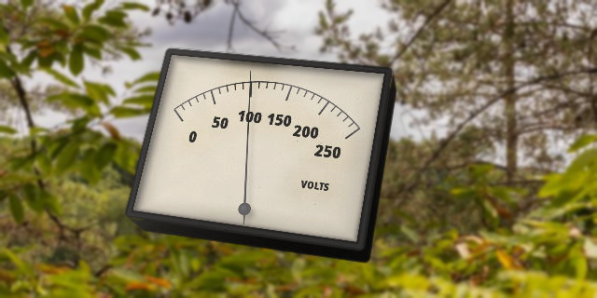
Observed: 100 V
